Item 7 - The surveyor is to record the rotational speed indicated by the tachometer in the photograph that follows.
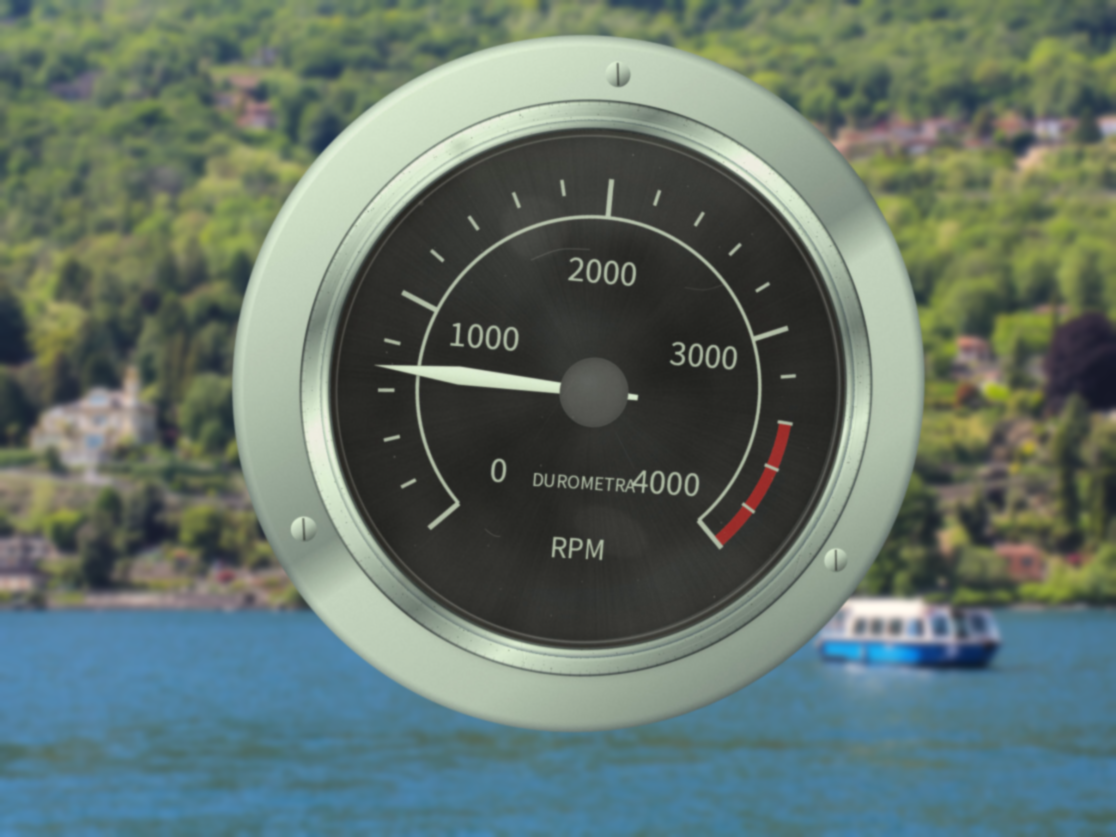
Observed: 700 rpm
